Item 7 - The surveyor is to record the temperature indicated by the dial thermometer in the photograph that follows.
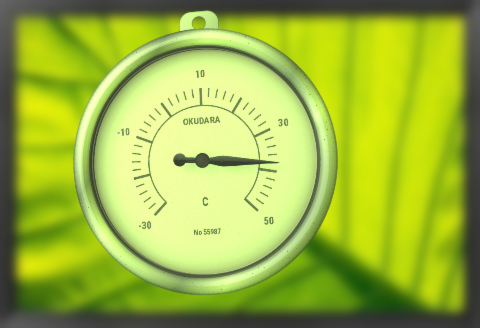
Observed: 38 °C
